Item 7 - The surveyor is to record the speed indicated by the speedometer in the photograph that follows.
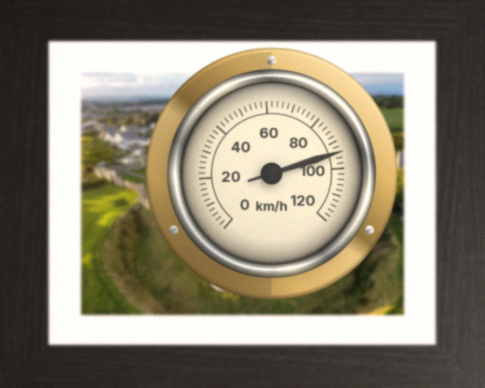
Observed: 94 km/h
